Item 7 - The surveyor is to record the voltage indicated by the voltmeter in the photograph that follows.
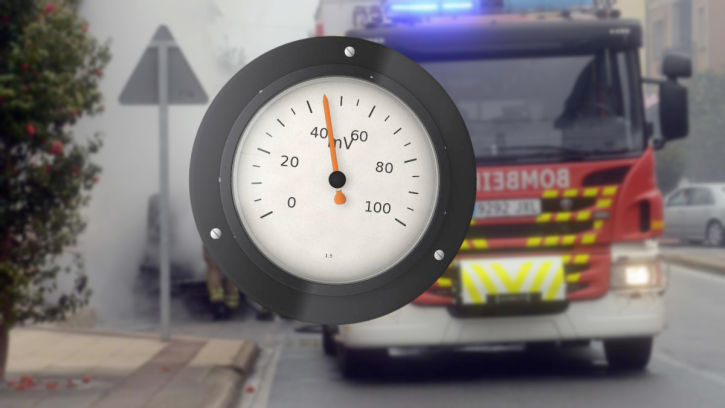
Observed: 45 mV
